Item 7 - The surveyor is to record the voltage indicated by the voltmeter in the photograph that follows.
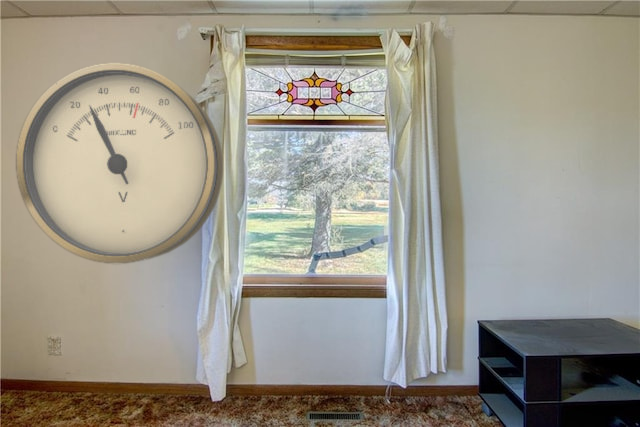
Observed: 30 V
